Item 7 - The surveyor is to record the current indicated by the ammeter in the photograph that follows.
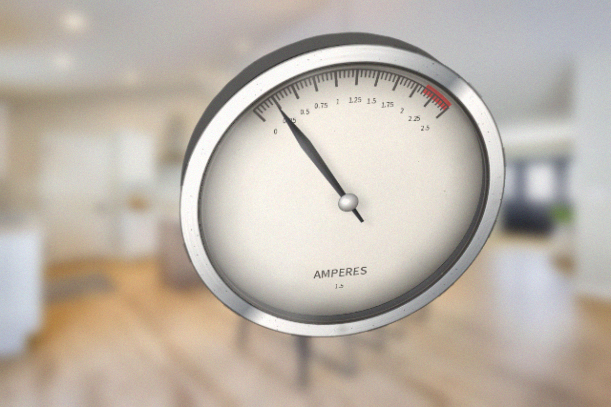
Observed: 0.25 A
